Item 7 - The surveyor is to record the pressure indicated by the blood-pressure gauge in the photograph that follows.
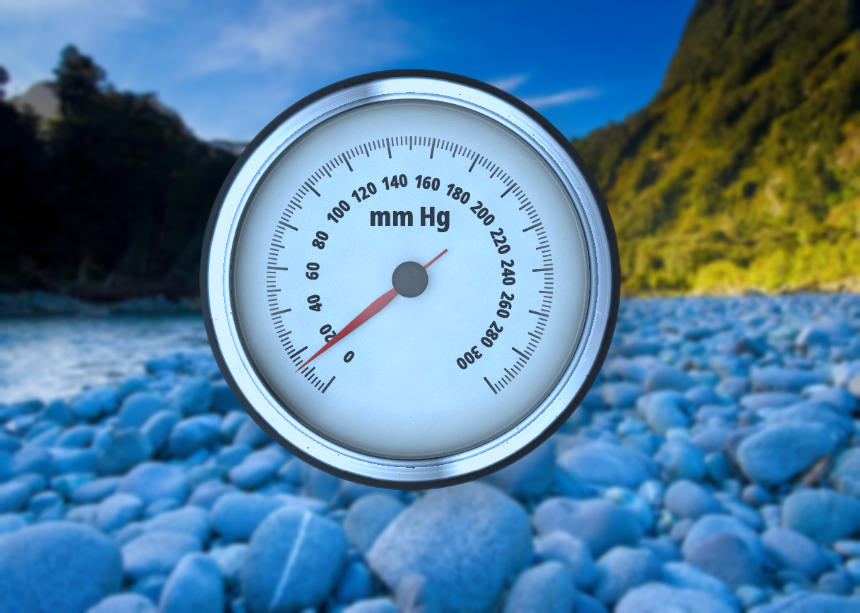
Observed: 14 mmHg
